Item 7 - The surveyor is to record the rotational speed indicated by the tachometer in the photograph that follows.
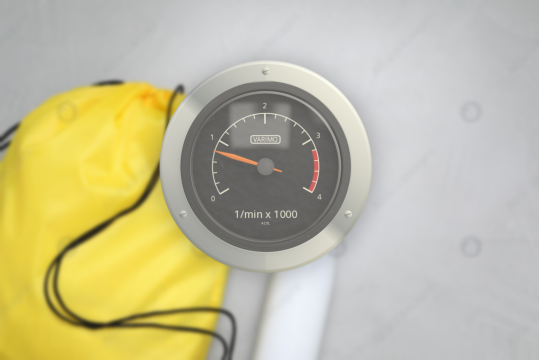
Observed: 800 rpm
